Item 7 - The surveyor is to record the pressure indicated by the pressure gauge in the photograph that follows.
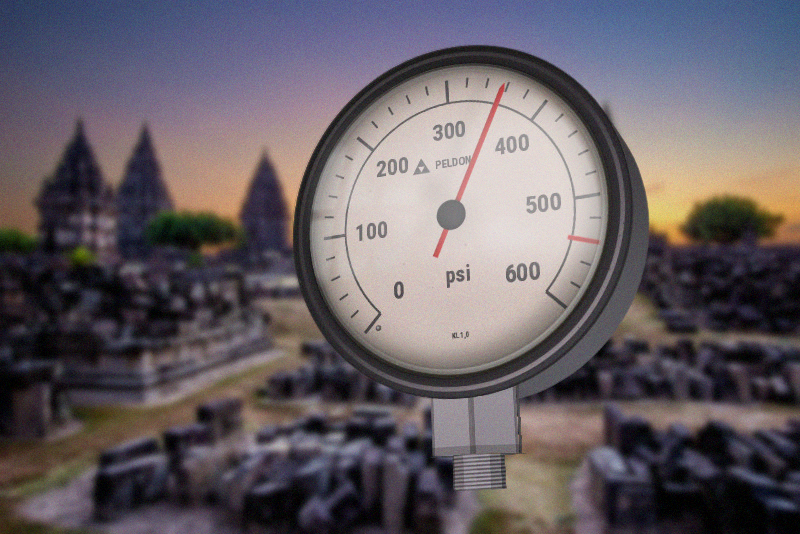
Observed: 360 psi
